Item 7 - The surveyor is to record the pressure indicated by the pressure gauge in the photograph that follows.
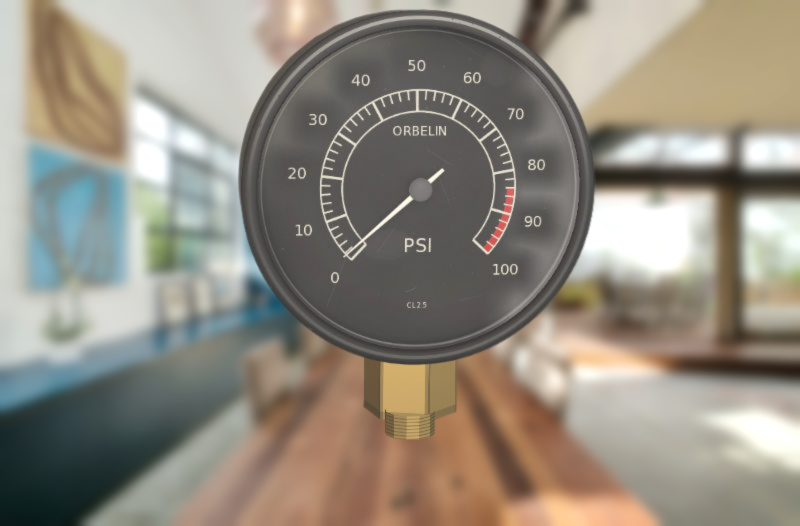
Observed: 2 psi
